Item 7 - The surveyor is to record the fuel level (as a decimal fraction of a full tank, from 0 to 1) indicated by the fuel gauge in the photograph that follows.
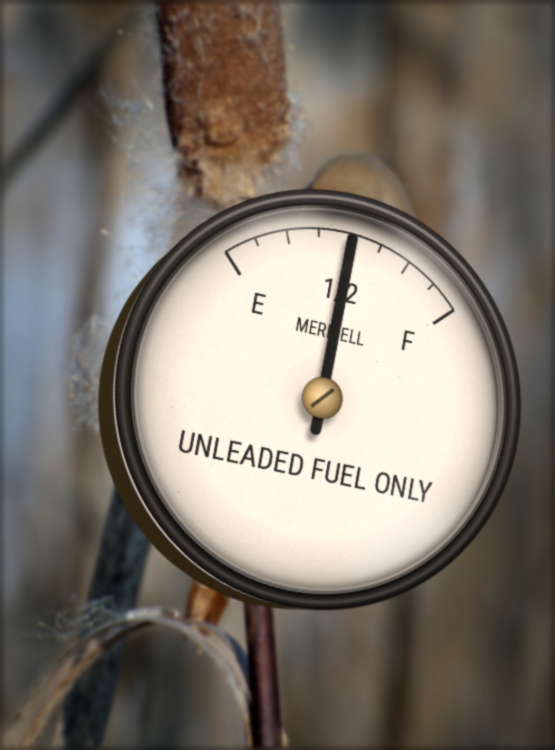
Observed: 0.5
